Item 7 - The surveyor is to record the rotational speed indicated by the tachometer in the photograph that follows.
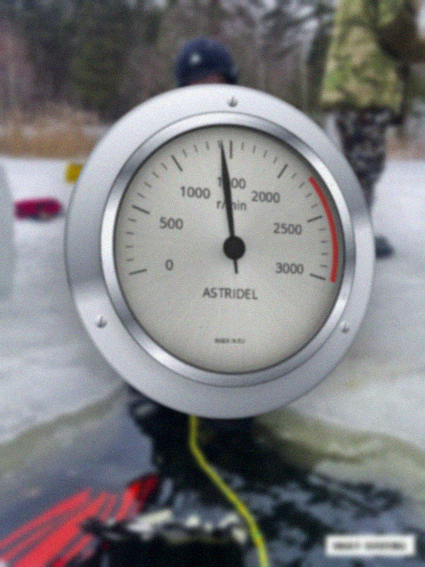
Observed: 1400 rpm
